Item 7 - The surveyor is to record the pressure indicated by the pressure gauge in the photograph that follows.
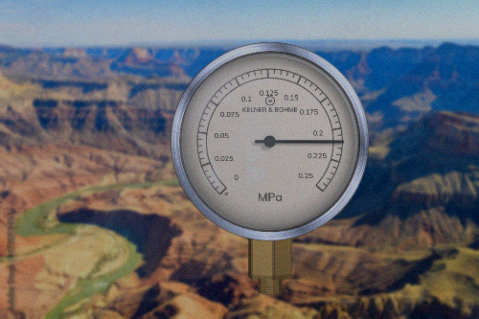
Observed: 0.21 MPa
